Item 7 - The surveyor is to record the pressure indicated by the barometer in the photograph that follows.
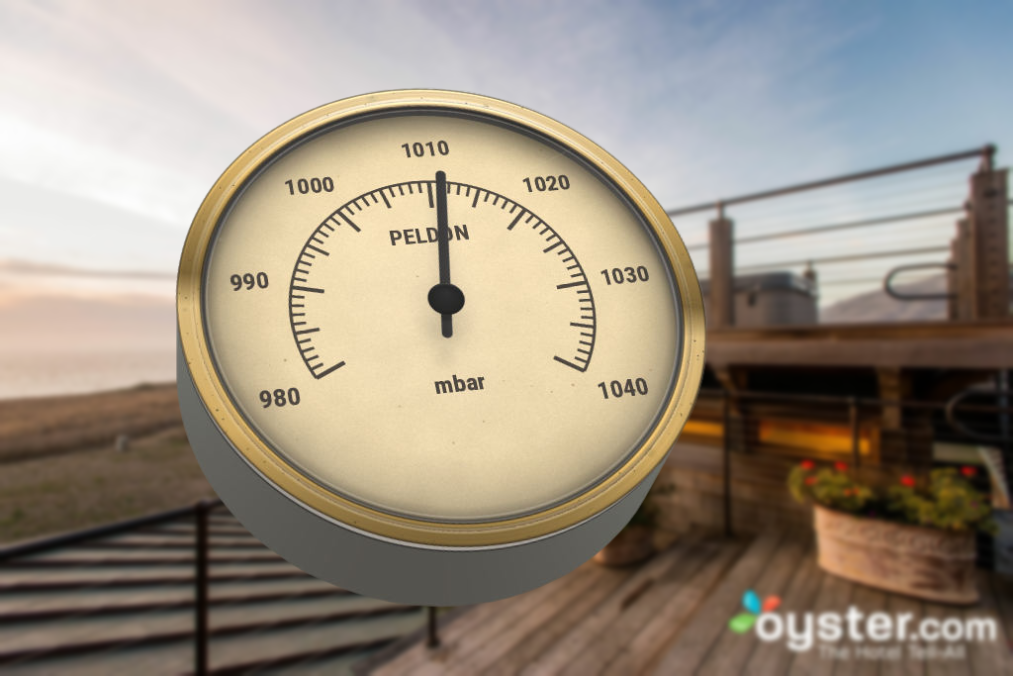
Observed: 1011 mbar
